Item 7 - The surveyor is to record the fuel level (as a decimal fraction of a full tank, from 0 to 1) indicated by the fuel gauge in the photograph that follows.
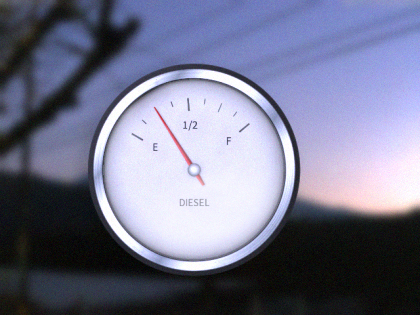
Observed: 0.25
